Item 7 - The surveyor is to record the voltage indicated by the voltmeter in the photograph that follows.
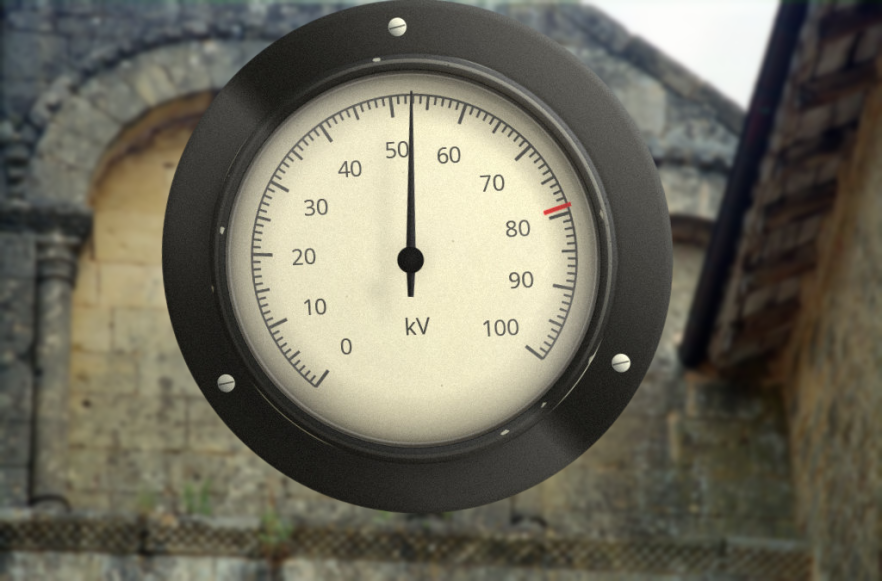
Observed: 53 kV
